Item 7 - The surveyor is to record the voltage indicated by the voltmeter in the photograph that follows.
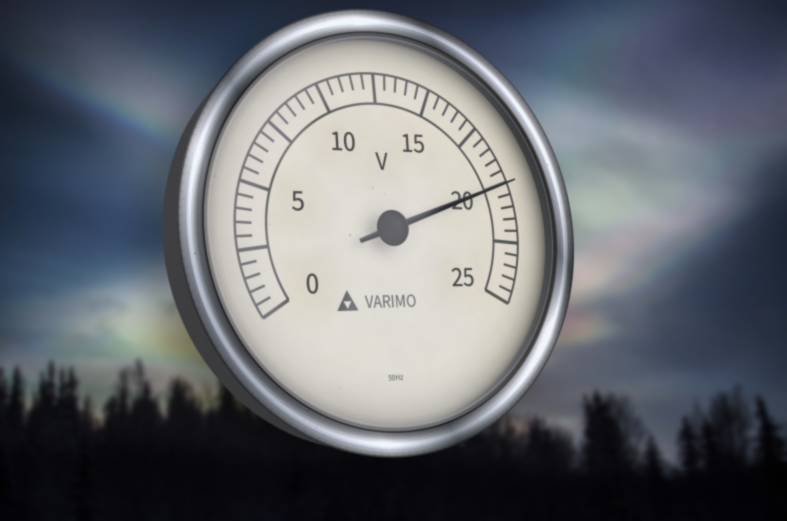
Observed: 20 V
